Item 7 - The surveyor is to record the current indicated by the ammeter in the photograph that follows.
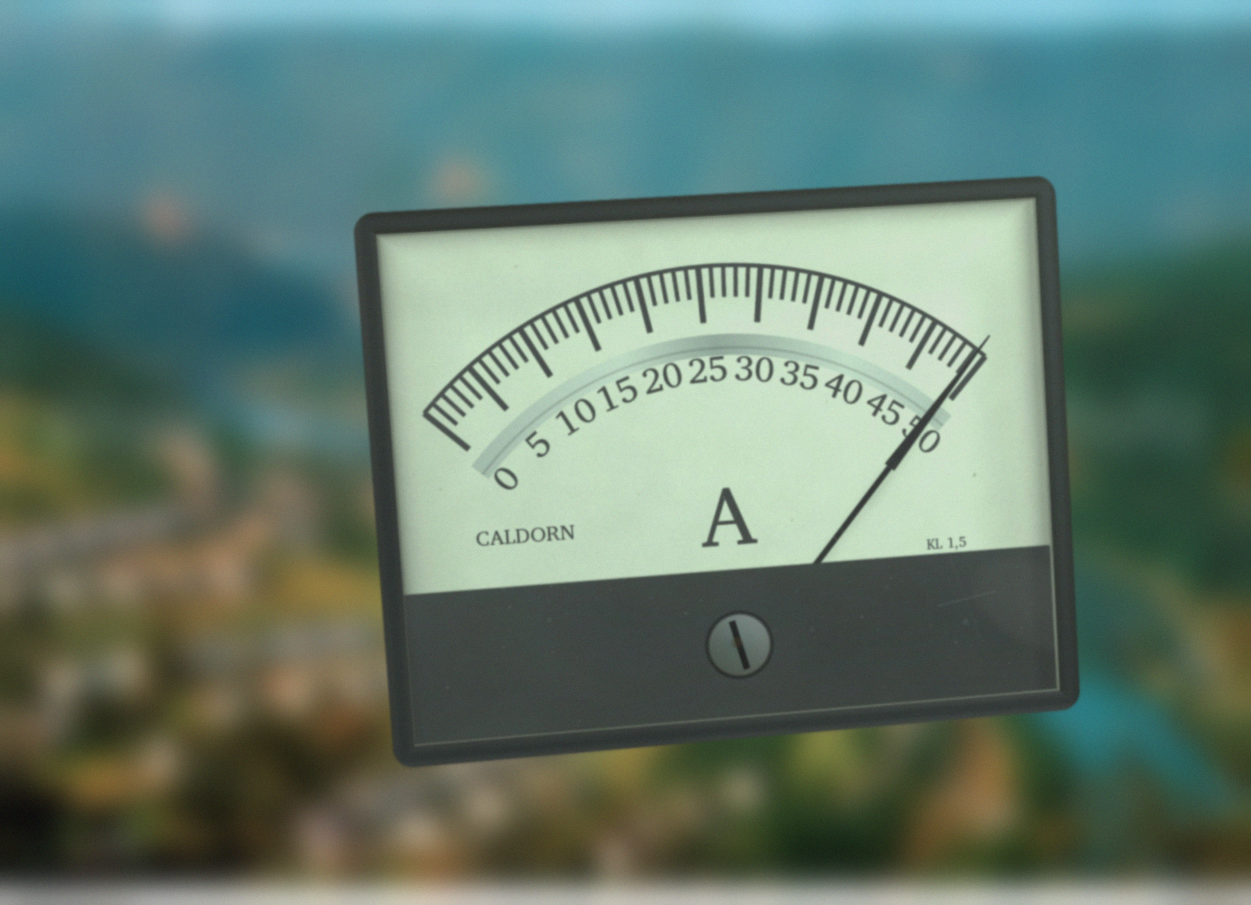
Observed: 49 A
